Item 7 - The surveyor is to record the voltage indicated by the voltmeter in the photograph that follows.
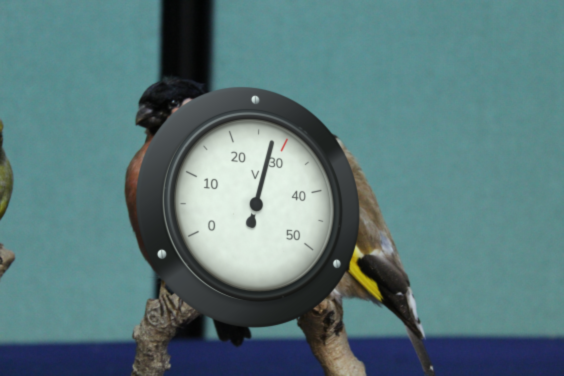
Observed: 27.5 V
